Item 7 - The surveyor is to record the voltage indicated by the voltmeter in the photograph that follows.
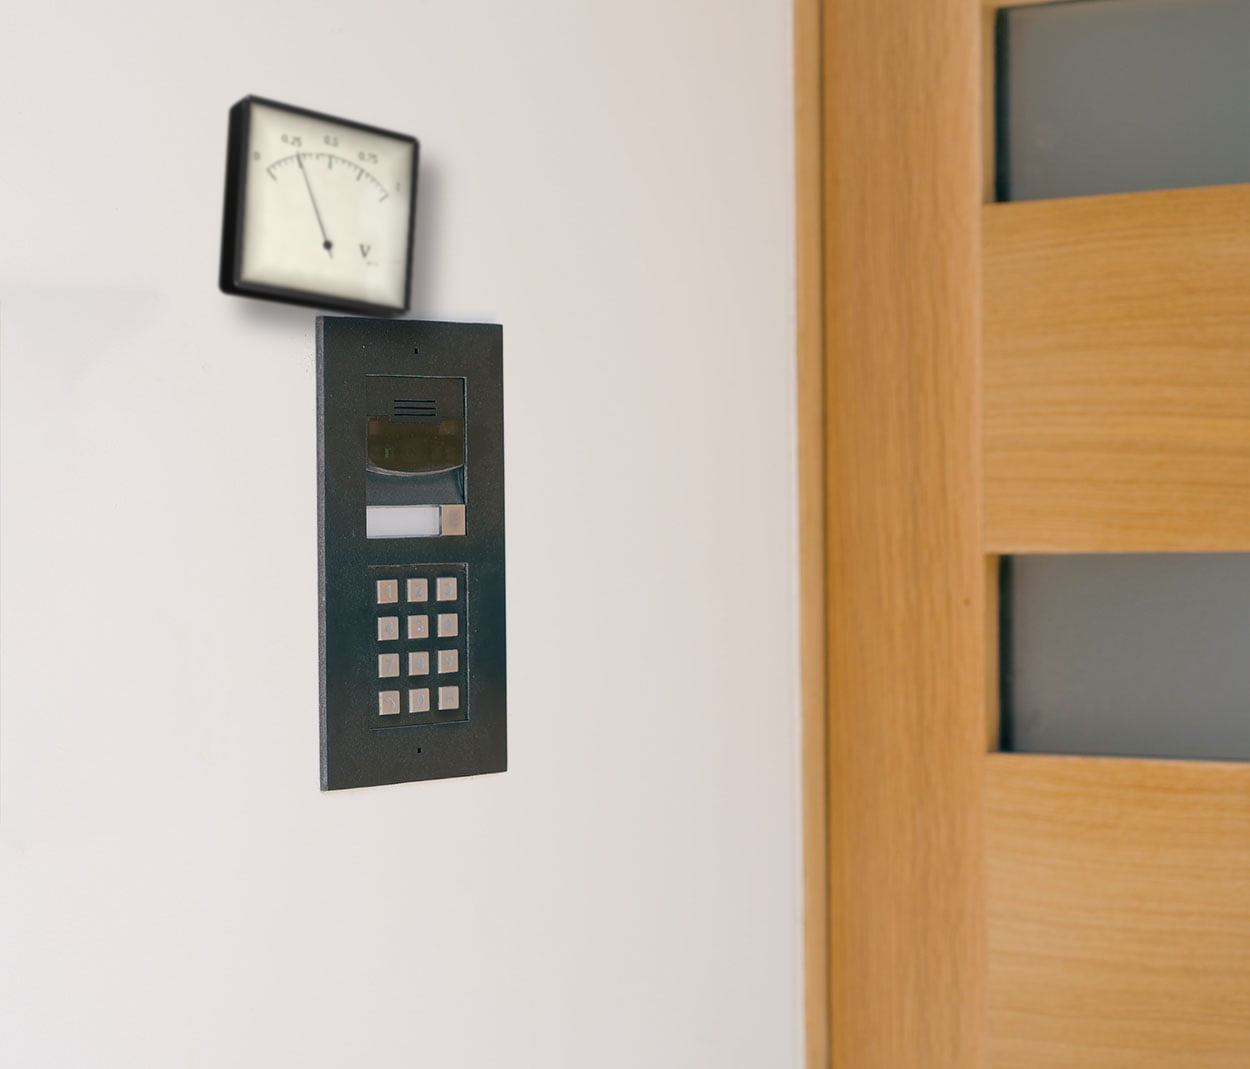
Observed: 0.25 V
